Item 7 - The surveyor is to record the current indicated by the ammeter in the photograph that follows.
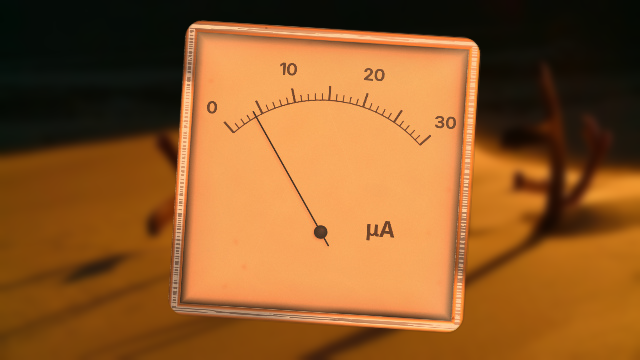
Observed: 4 µA
